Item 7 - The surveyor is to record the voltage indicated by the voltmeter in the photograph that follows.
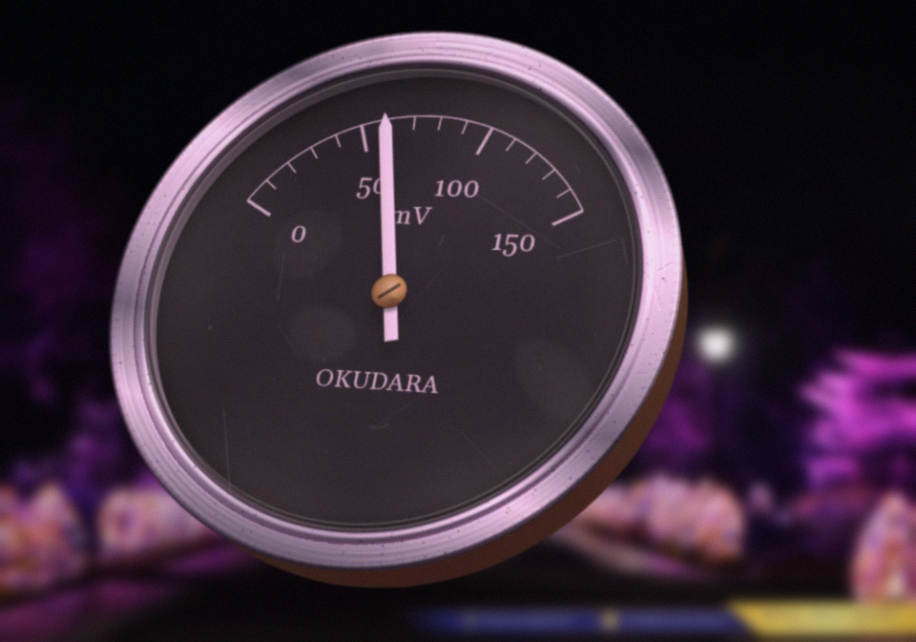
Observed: 60 mV
